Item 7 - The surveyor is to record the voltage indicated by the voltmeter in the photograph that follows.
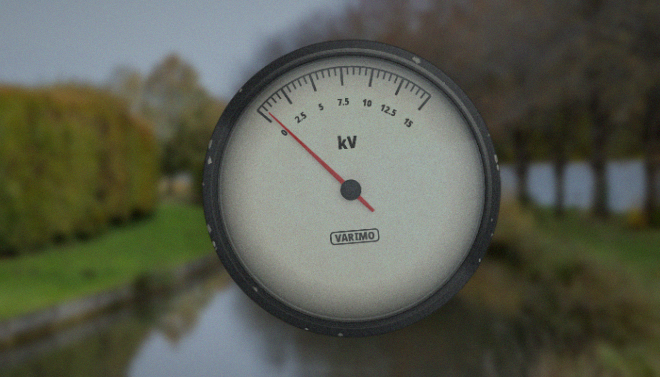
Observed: 0.5 kV
